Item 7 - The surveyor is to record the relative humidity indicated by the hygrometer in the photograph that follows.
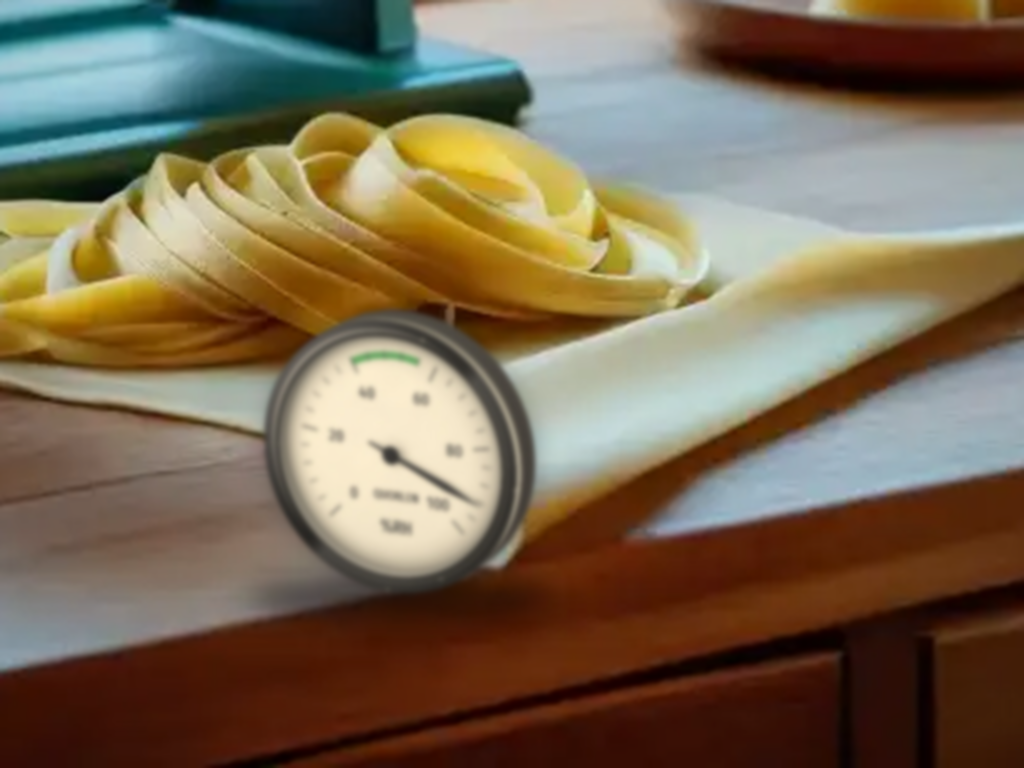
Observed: 92 %
